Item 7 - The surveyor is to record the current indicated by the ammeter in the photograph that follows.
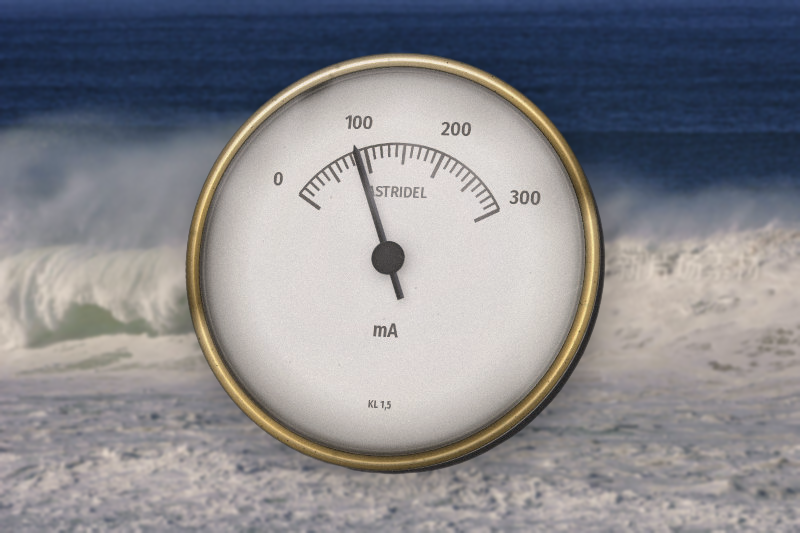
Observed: 90 mA
